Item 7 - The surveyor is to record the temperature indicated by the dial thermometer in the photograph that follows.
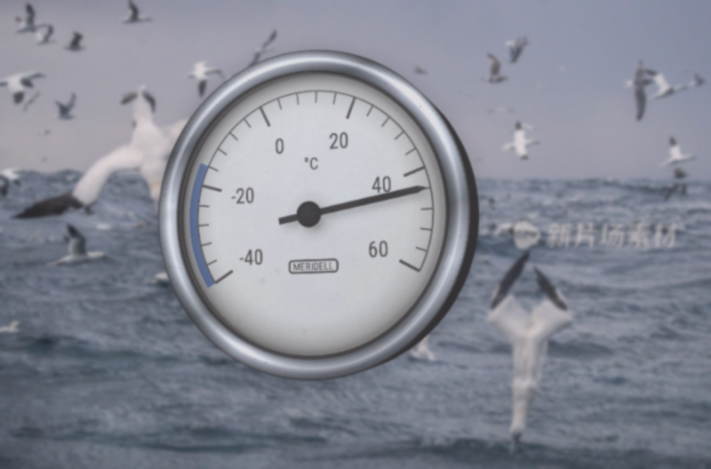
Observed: 44 °C
